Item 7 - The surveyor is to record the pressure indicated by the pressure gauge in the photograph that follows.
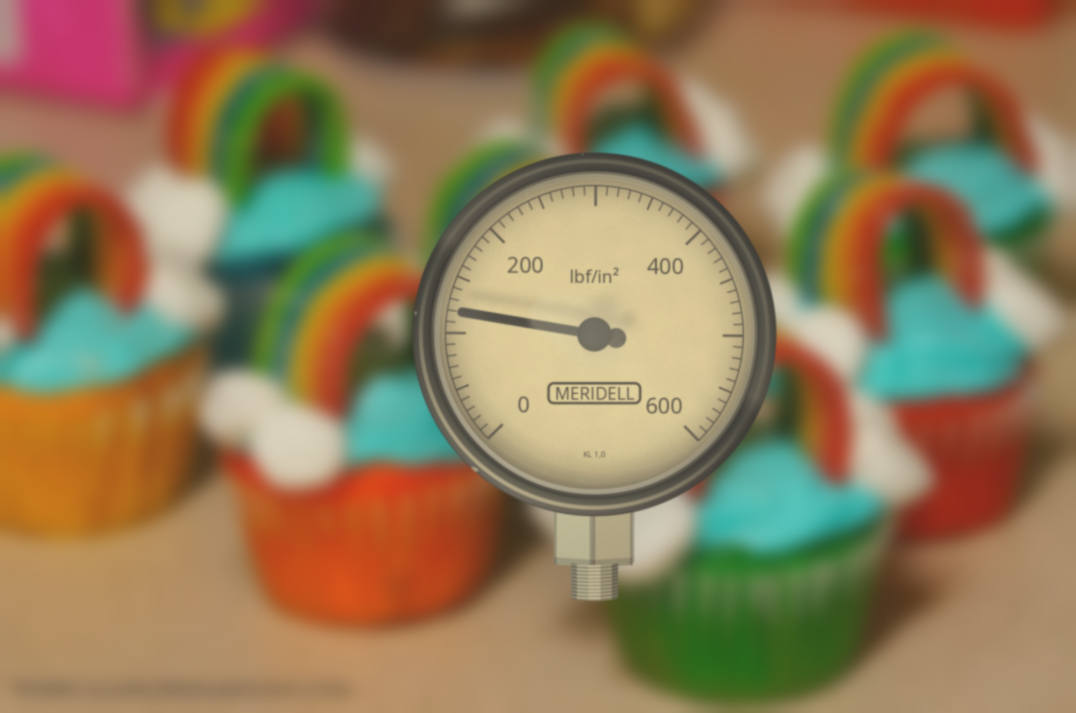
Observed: 120 psi
